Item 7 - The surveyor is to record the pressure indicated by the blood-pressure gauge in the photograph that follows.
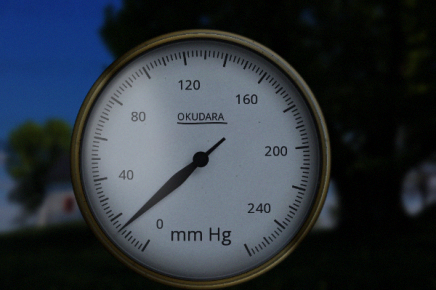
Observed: 14 mmHg
